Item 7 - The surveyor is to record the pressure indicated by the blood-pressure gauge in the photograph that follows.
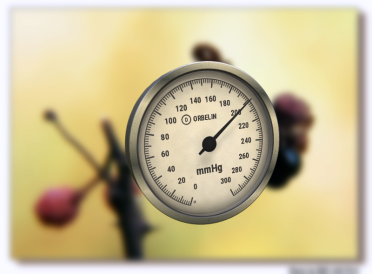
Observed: 200 mmHg
